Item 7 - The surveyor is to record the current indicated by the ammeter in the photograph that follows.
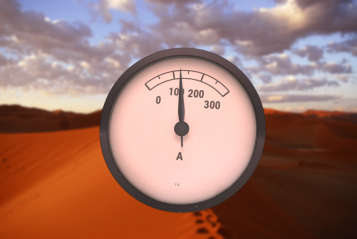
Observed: 125 A
